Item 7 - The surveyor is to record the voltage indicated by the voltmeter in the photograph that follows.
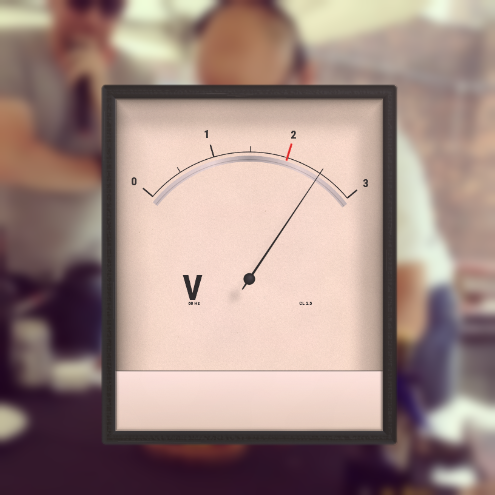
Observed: 2.5 V
